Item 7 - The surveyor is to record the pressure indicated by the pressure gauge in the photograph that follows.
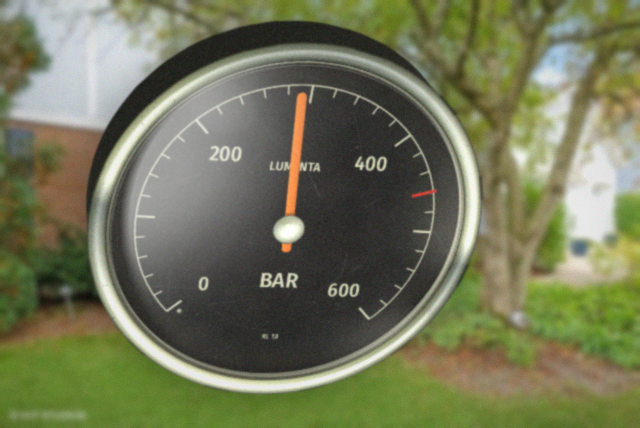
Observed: 290 bar
